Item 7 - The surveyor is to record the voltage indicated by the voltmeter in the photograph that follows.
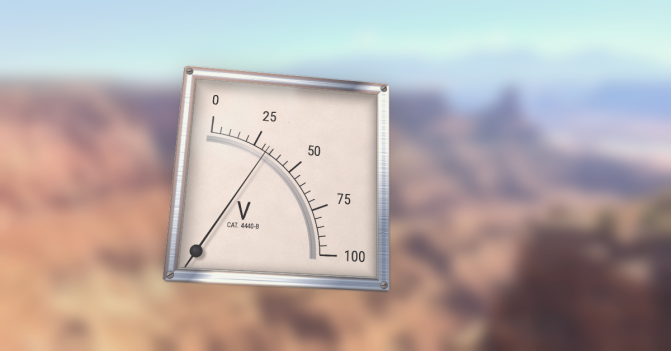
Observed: 32.5 V
